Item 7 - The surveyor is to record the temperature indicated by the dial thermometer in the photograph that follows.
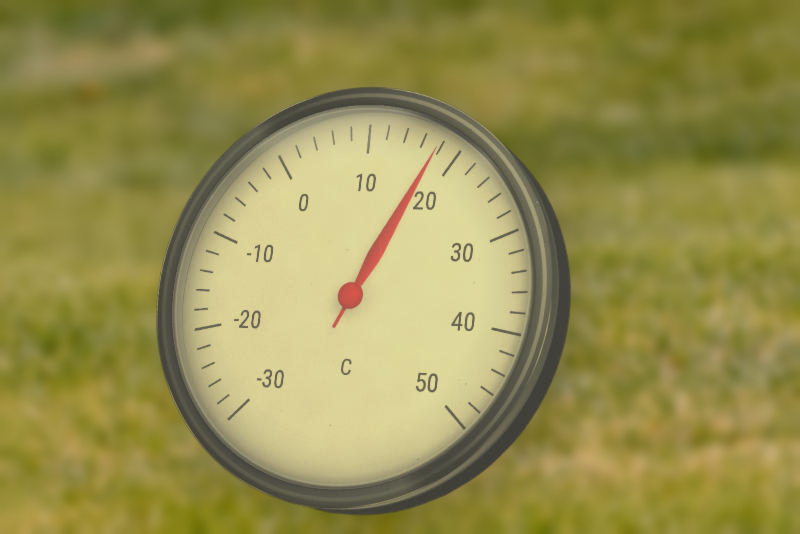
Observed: 18 °C
